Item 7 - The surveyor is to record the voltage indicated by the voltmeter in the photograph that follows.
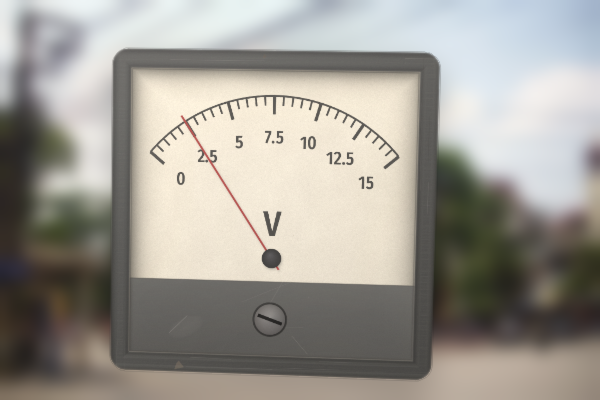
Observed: 2.5 V
